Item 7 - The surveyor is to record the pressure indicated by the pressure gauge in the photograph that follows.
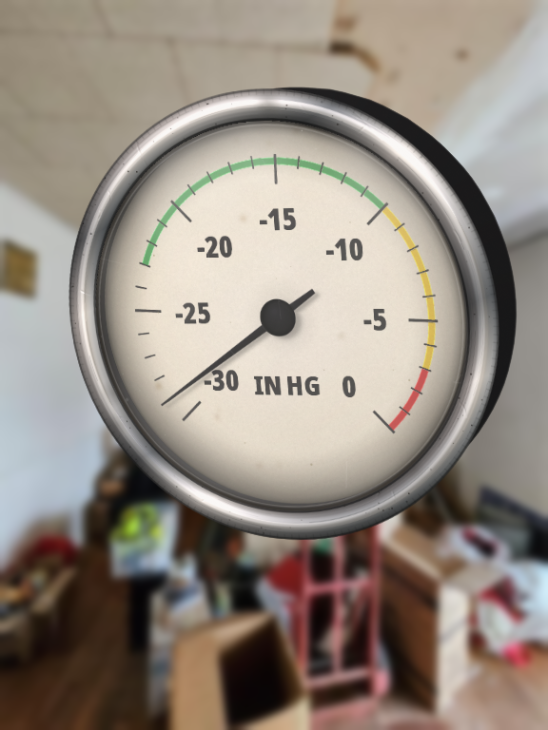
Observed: -29 inHg
